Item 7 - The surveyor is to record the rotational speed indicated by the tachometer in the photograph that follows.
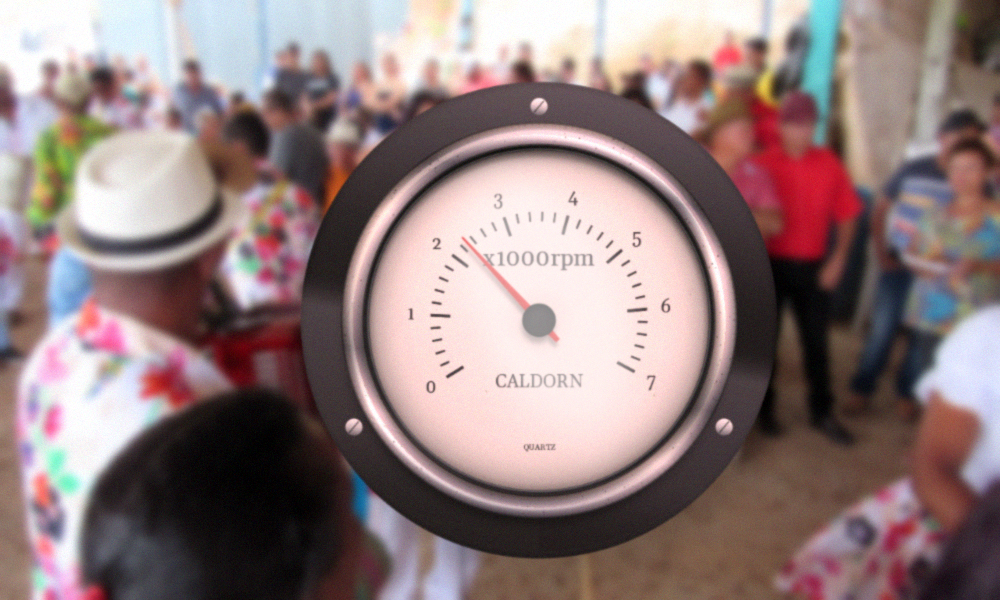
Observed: 2300 rpm
